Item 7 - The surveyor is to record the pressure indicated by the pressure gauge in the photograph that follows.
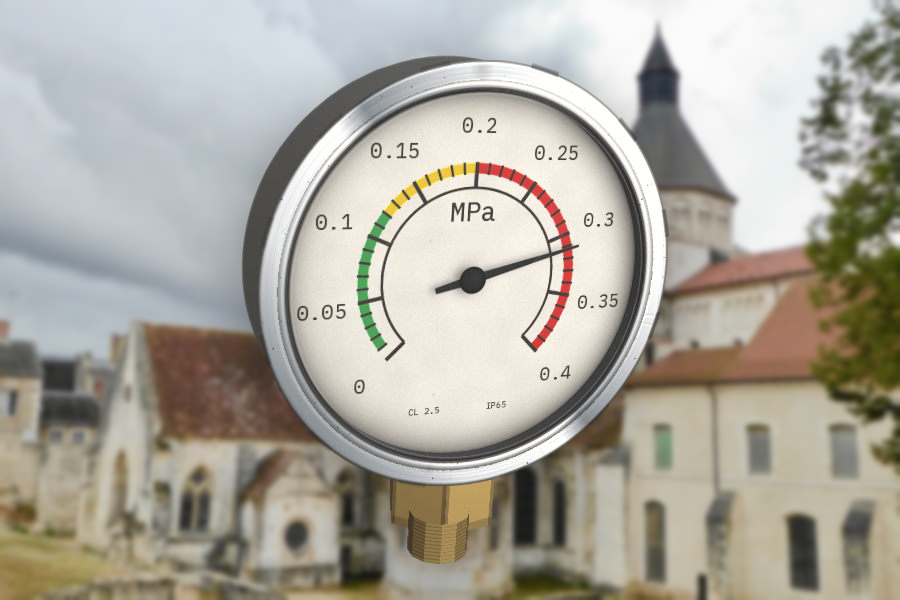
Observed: 0.31 MPa
